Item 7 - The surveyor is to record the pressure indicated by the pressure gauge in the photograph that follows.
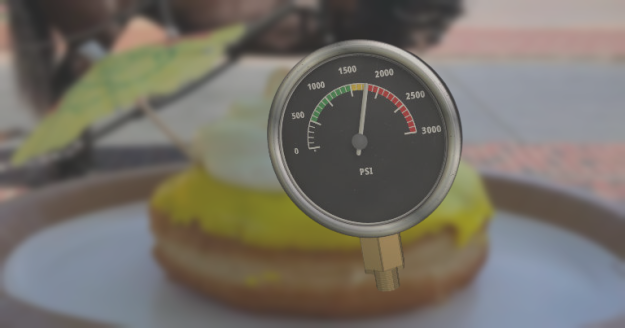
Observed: 1800 psi
